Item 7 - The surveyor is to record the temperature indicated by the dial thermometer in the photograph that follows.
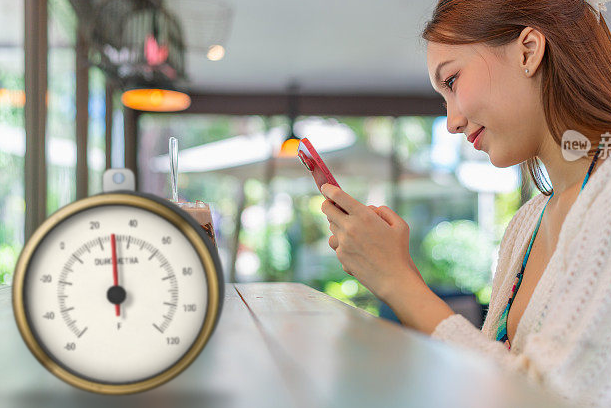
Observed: 30 °F
